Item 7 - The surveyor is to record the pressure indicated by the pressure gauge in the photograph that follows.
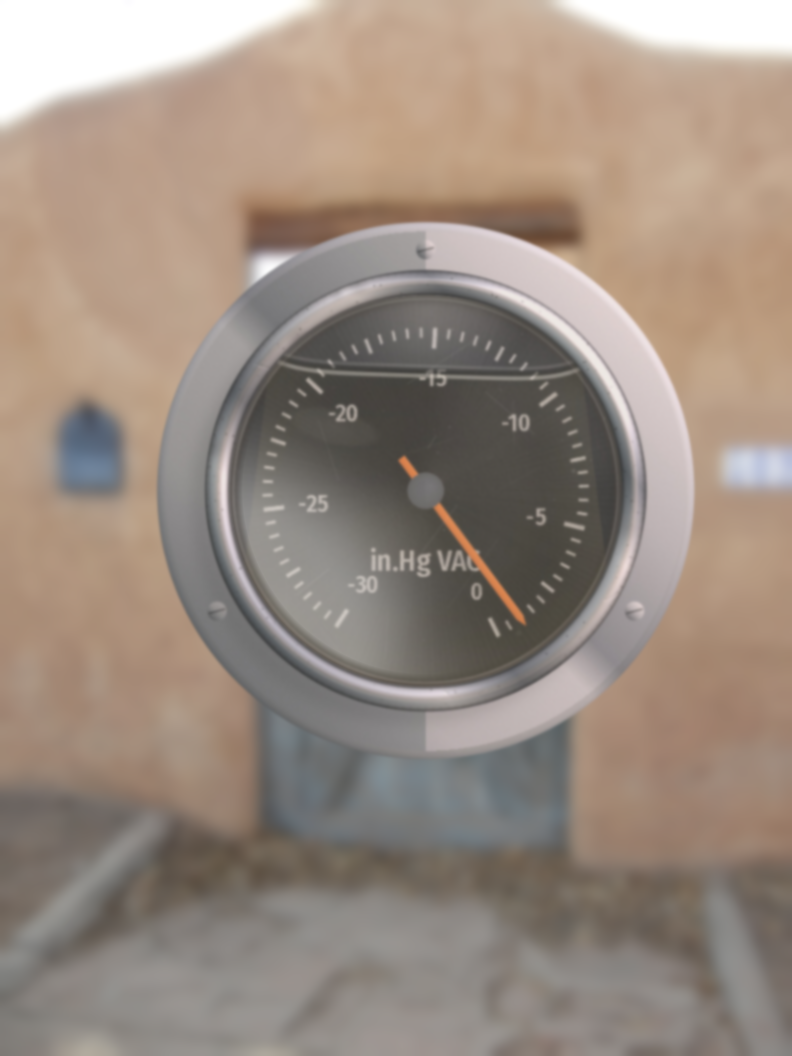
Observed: -1 inHg
